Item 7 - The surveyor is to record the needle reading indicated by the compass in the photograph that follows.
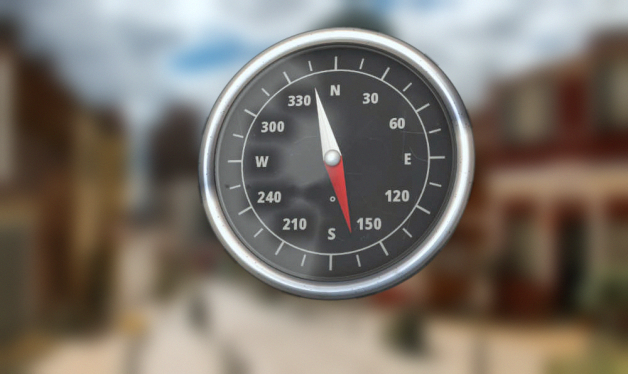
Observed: 165 °
